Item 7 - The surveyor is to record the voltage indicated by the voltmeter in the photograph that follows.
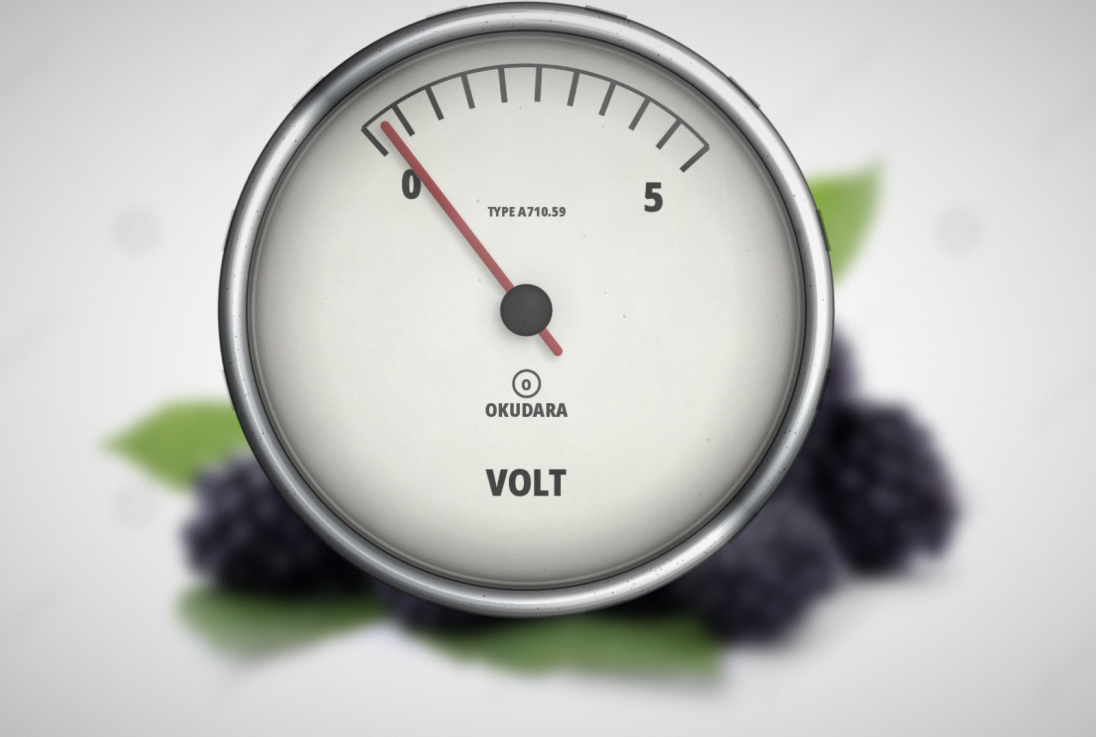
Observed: 0.25 V
